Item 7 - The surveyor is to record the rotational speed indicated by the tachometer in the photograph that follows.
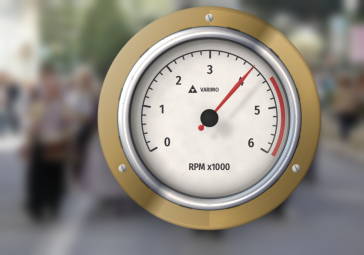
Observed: 4000 rpm
